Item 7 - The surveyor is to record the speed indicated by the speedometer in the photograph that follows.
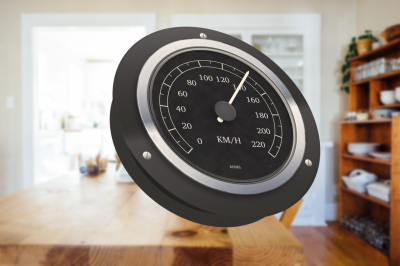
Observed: 140 km/h
